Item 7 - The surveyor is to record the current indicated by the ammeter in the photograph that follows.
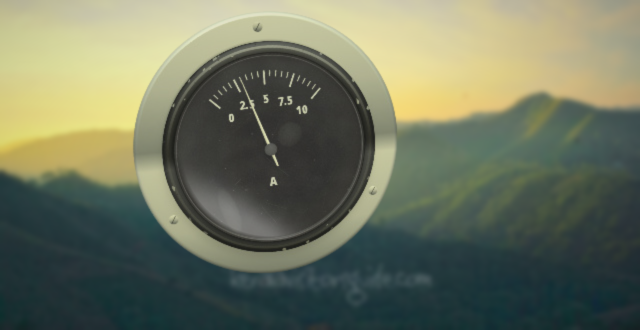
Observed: 3 A
